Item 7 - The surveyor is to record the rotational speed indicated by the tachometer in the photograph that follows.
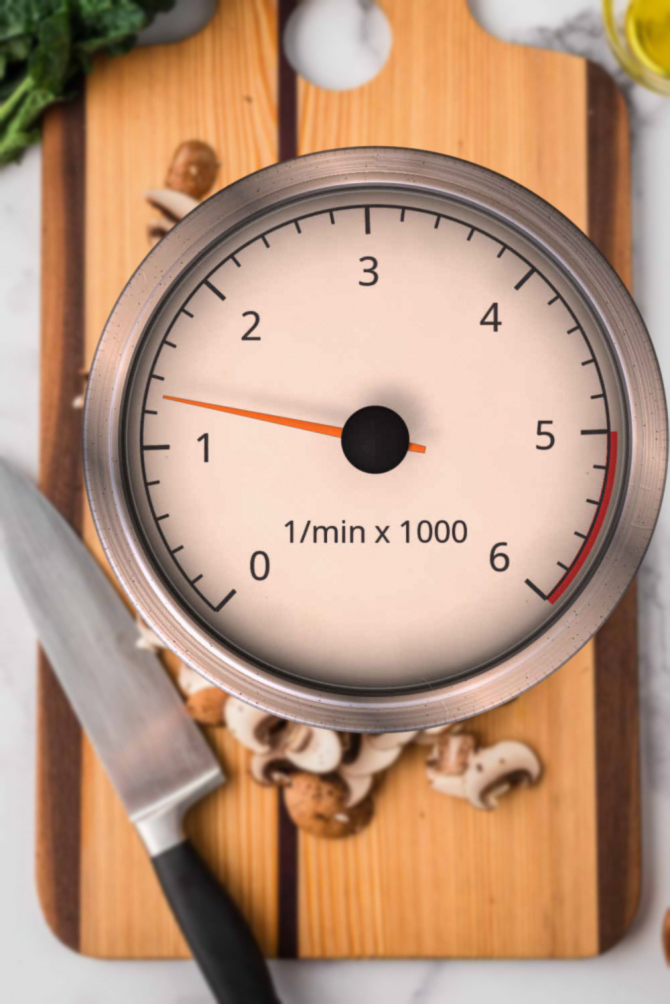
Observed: 1300 rpm
